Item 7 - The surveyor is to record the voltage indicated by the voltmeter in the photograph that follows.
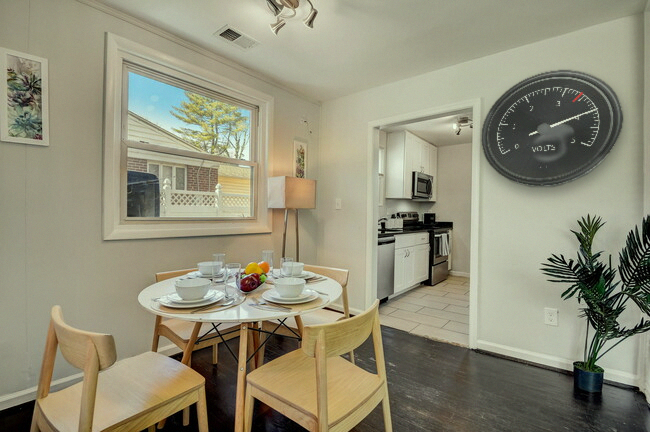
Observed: 4 V
